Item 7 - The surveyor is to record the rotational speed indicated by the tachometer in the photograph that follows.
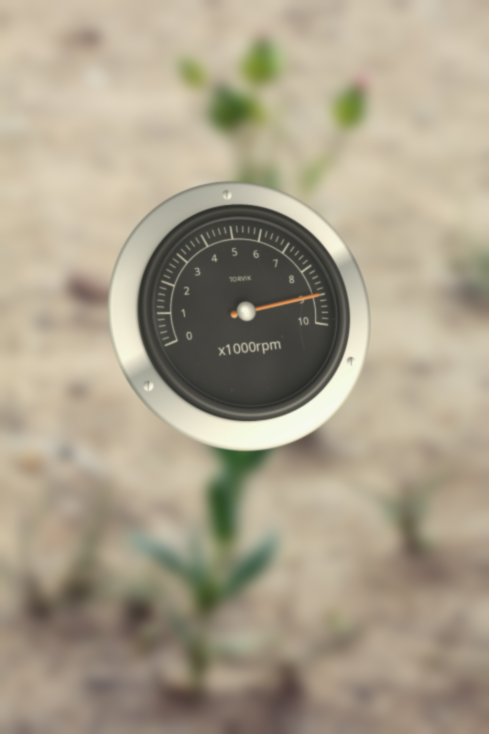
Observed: 9000 rpm
